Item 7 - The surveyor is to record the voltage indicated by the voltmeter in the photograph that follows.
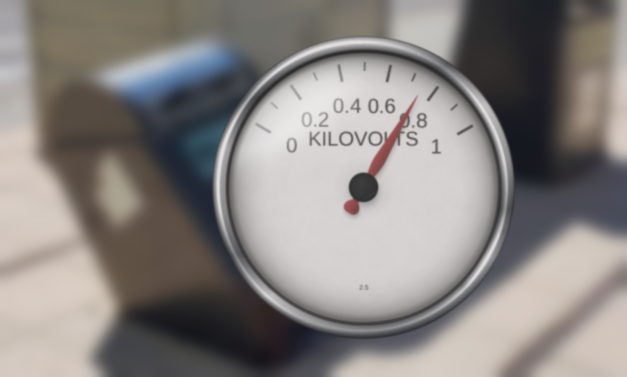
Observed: 0.75 kV
